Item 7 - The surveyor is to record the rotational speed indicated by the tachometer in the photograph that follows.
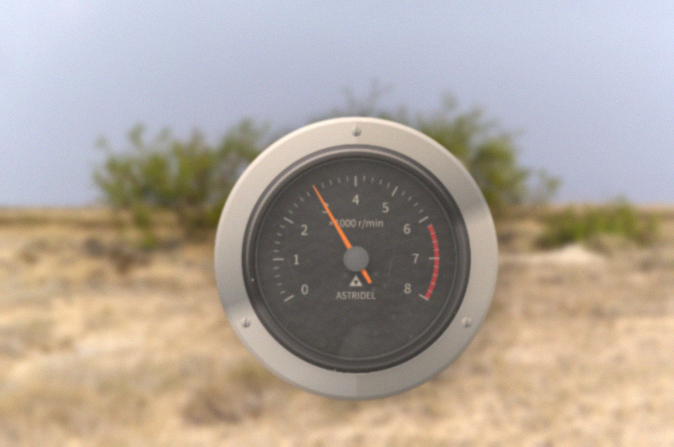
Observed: 3000 rpm
